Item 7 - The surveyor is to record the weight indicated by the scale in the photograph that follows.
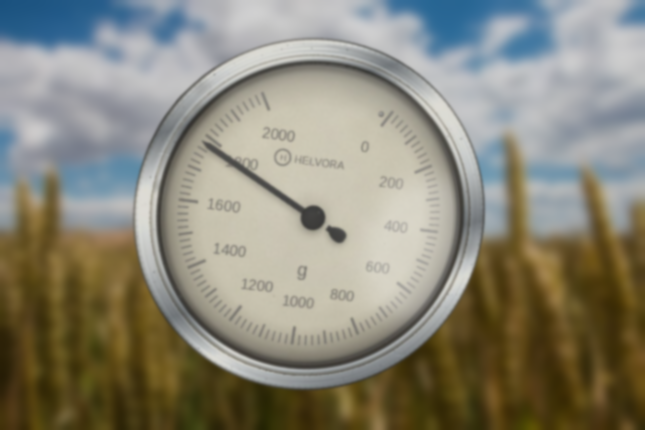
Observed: 1780 g
